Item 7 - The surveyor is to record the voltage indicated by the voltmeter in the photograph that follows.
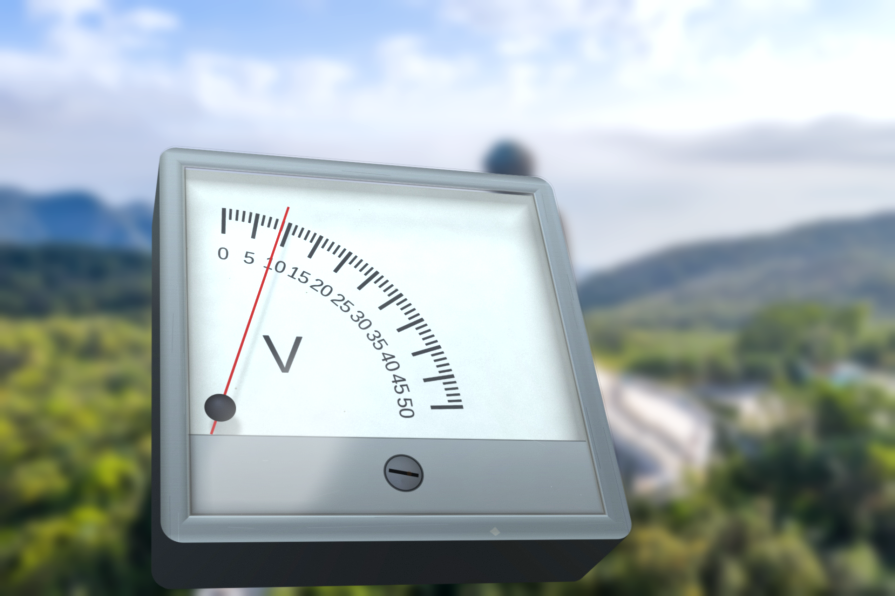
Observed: 9 V
